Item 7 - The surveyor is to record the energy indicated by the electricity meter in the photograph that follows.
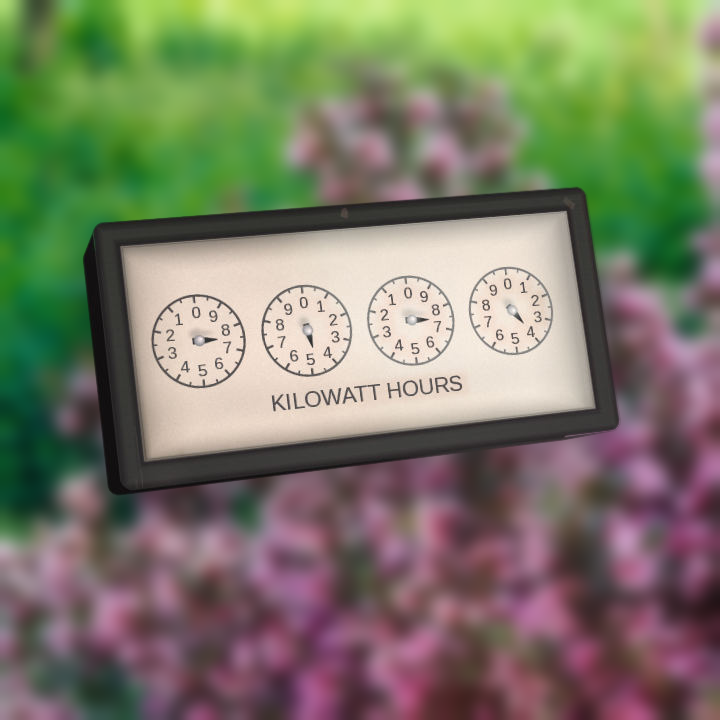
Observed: 7474 kWh
